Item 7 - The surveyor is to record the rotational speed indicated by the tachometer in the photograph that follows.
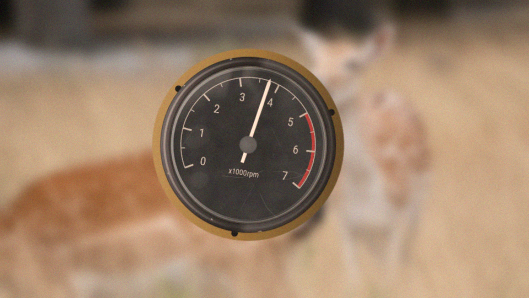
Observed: 3750 rpm
